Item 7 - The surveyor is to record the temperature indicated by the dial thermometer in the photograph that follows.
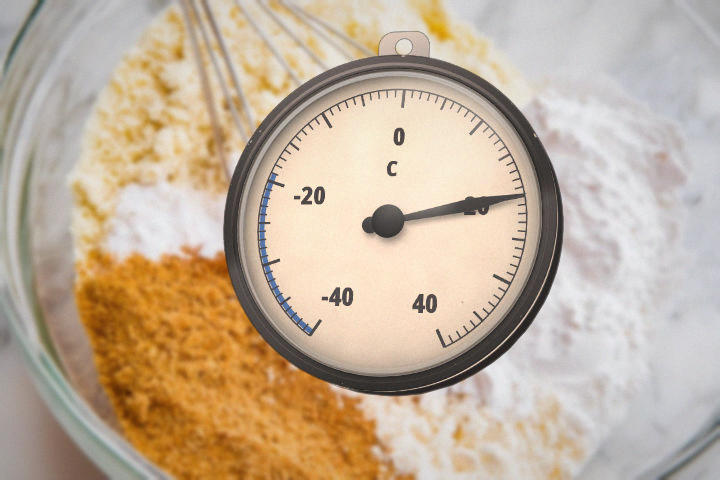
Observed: 20 °C
